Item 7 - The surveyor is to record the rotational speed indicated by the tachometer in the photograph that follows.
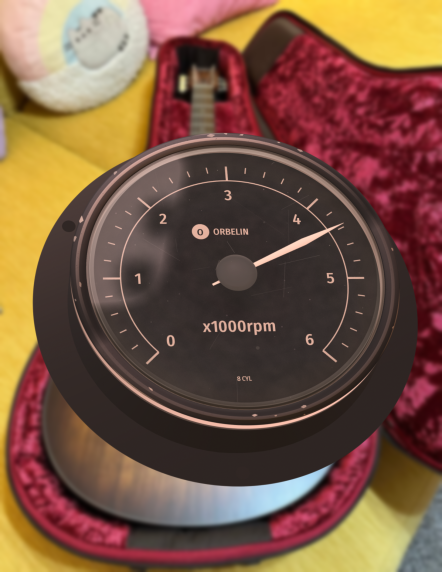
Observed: 4400 rpm
